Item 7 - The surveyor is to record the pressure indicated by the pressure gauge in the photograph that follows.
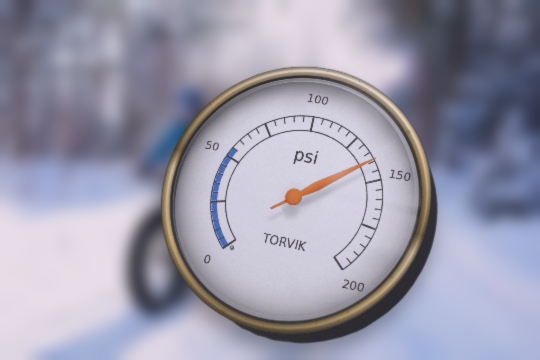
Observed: 140 psi
